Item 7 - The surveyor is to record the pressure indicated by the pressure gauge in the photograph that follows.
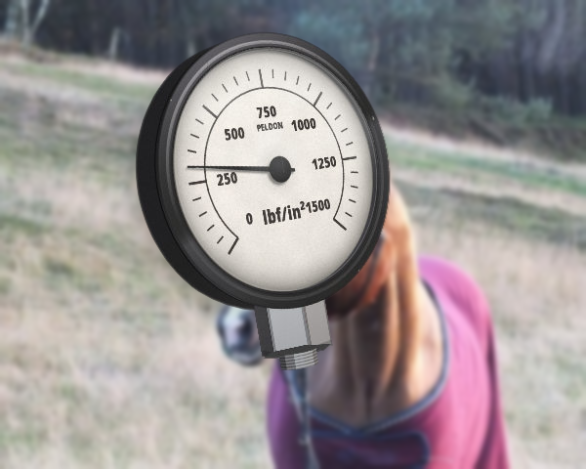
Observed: 300 psi
